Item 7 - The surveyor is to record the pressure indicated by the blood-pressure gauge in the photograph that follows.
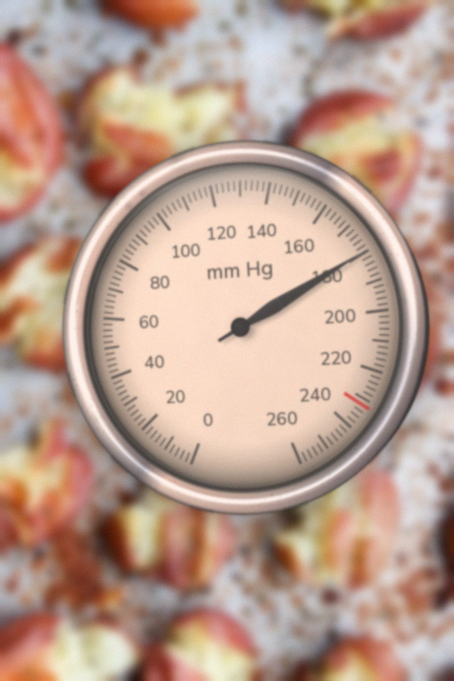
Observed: 180 mmHg
